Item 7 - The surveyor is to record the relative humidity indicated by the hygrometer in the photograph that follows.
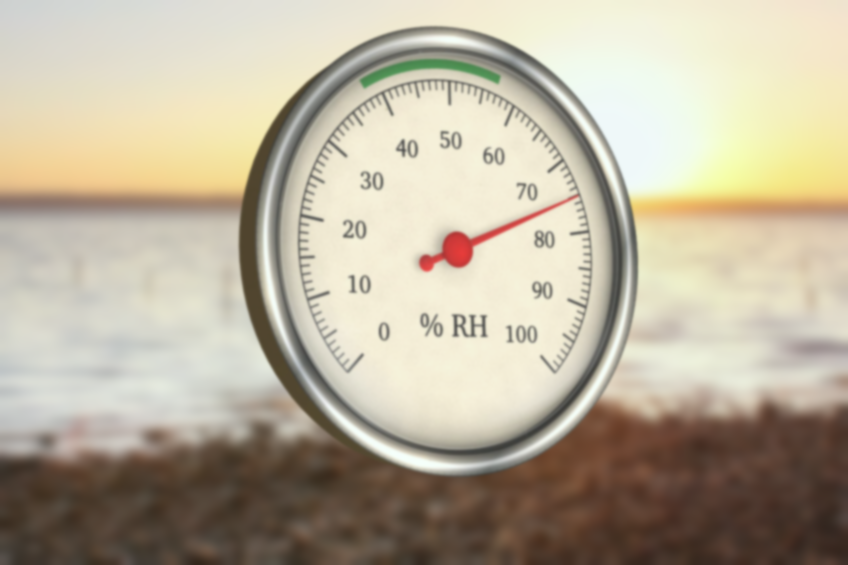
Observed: 75 %
